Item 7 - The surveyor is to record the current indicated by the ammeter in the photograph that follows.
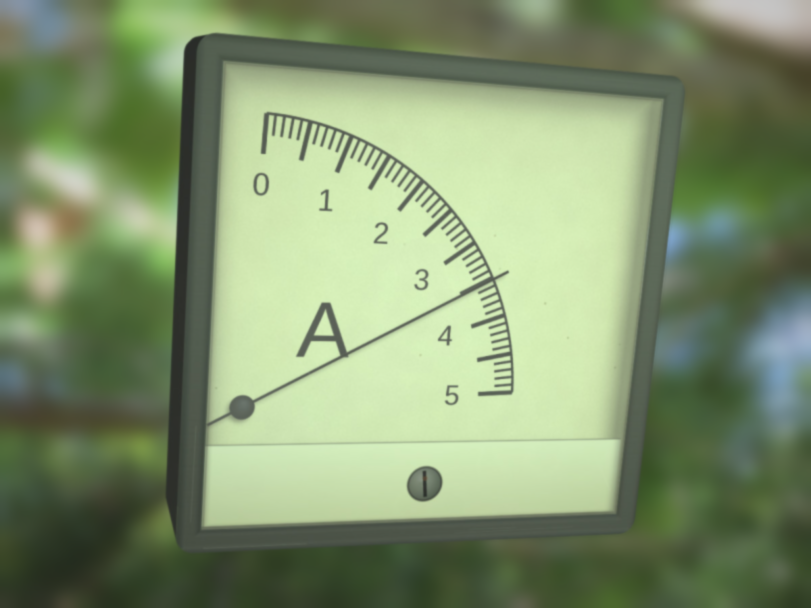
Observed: 3.5 A
